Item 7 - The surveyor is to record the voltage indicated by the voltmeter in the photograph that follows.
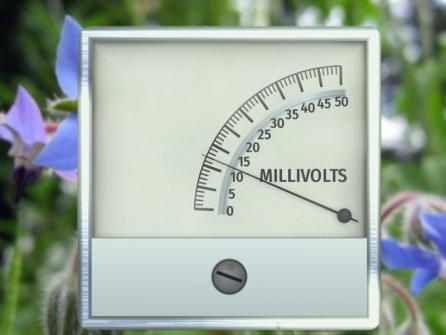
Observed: 12 mV
